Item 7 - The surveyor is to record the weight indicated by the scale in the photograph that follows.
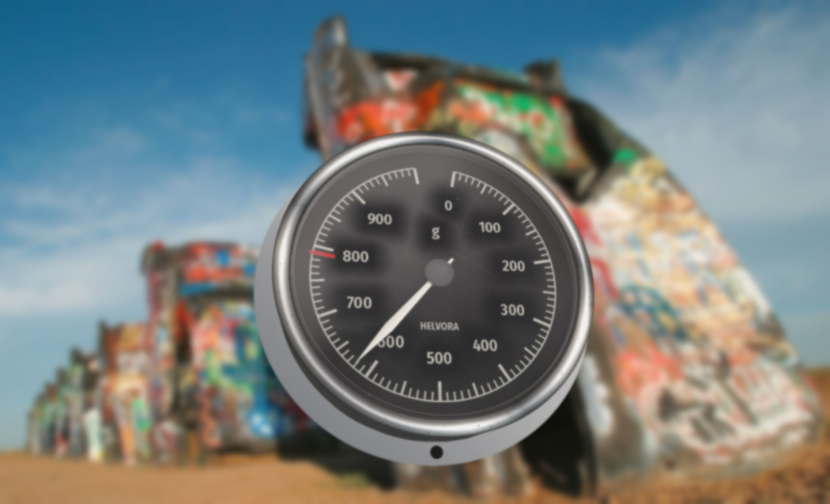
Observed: 620 g
